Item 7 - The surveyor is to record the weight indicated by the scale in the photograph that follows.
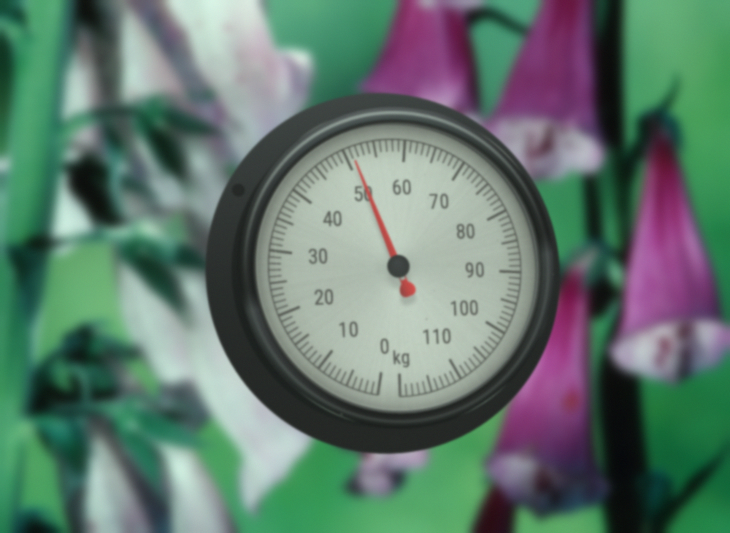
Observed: 51 kg
